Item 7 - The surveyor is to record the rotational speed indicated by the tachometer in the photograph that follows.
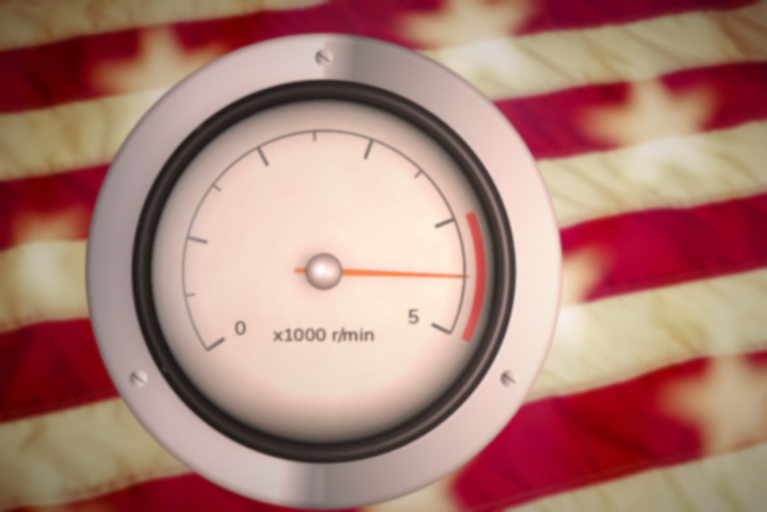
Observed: 4500 rpm
